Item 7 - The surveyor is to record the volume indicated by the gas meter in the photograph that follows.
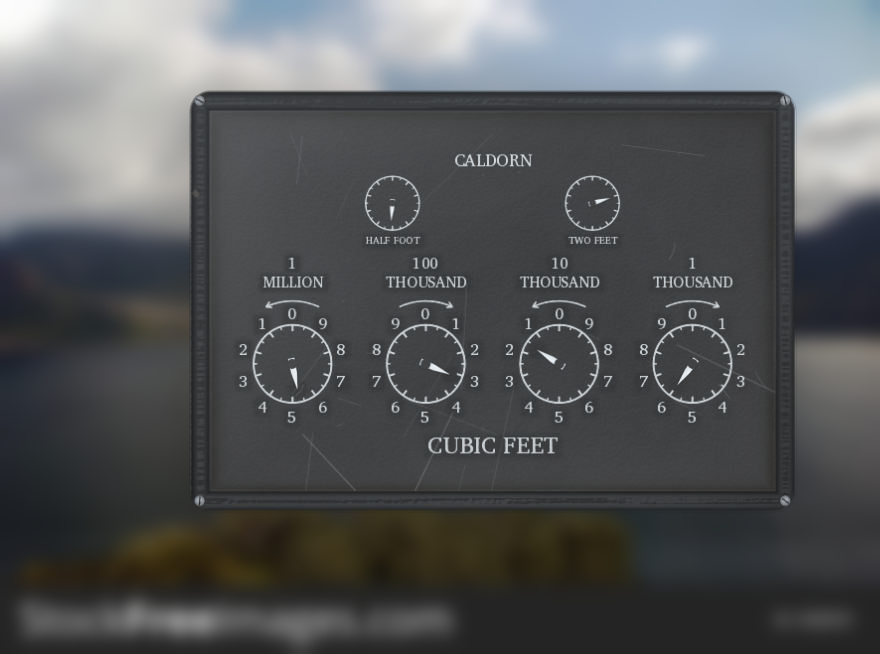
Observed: 531600 ft³
